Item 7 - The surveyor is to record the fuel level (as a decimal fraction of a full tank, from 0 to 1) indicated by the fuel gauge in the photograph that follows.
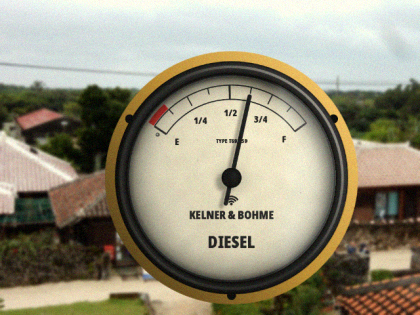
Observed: 0.625
